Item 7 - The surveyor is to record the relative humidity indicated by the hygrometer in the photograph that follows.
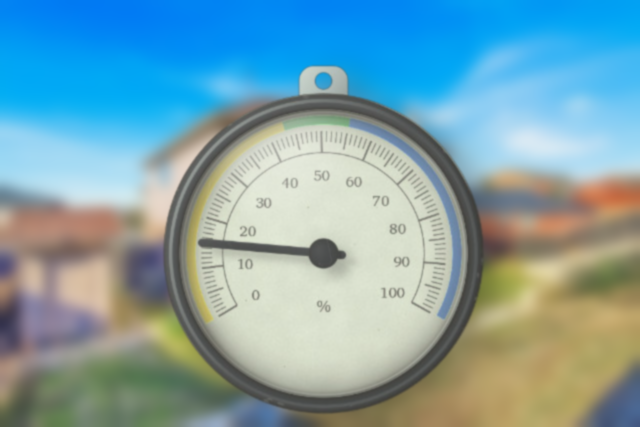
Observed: 15 %
